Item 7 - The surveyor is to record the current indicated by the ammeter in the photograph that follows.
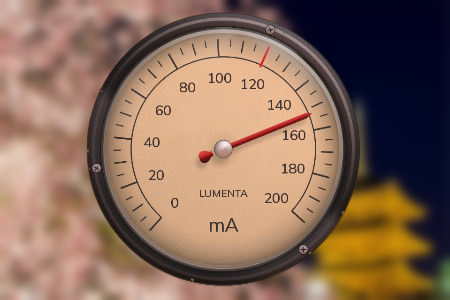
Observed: 152.5 mA
